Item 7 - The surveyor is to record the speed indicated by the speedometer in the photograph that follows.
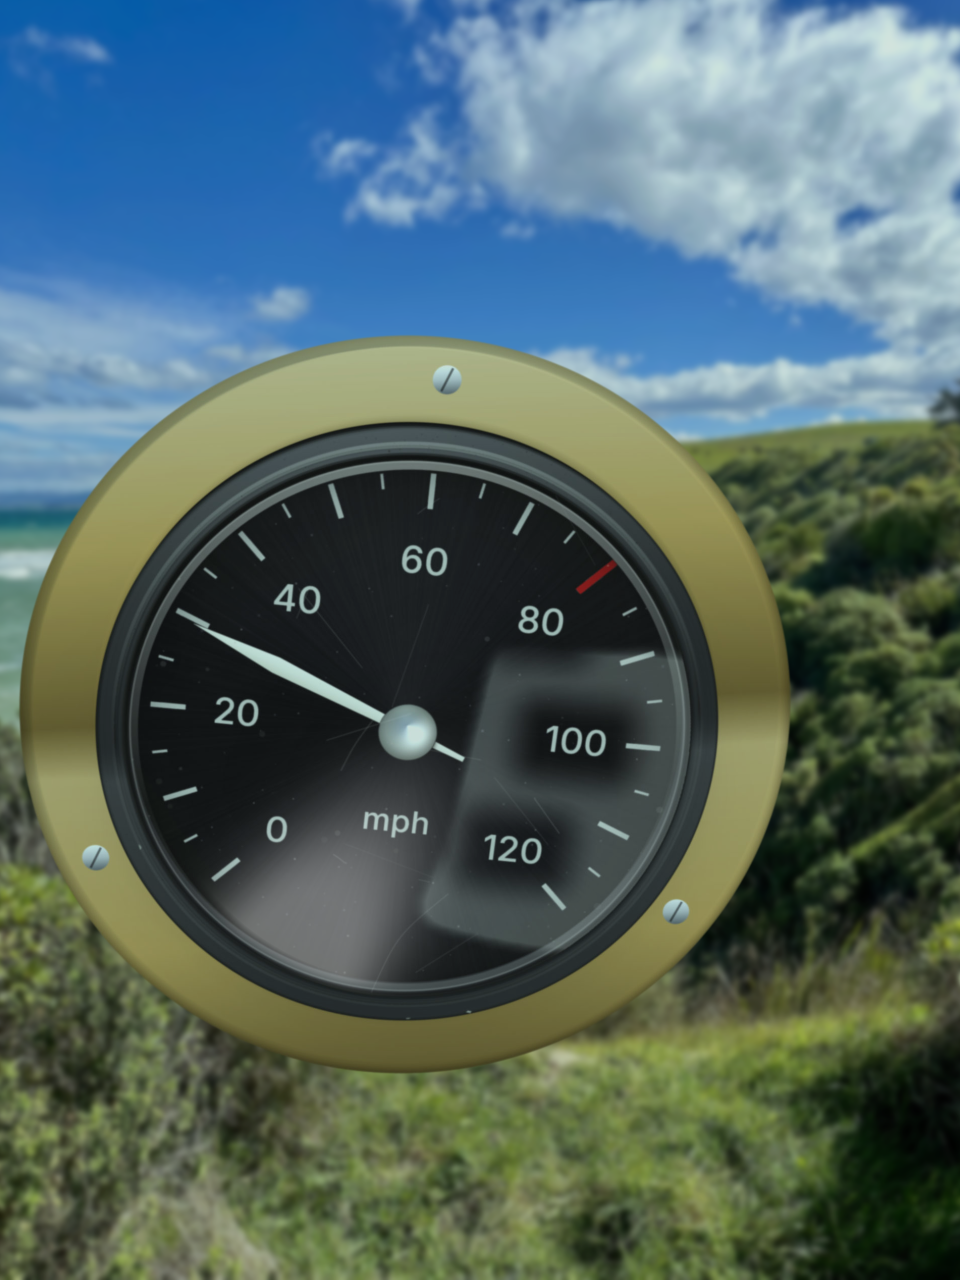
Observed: 30 mph
